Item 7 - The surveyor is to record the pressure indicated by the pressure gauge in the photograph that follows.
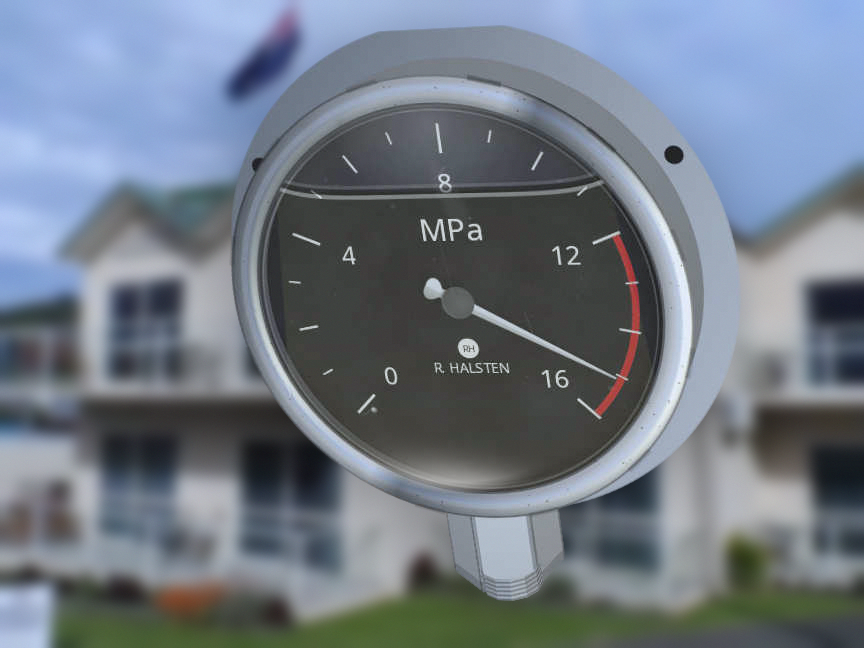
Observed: 15 MPa
